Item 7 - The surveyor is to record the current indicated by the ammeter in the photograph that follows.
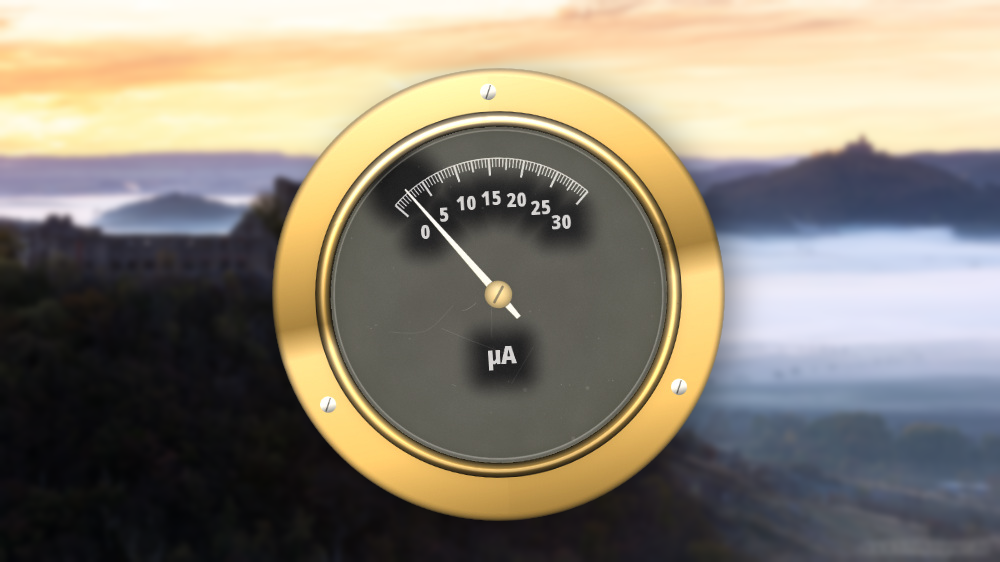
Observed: 2.5 µA
